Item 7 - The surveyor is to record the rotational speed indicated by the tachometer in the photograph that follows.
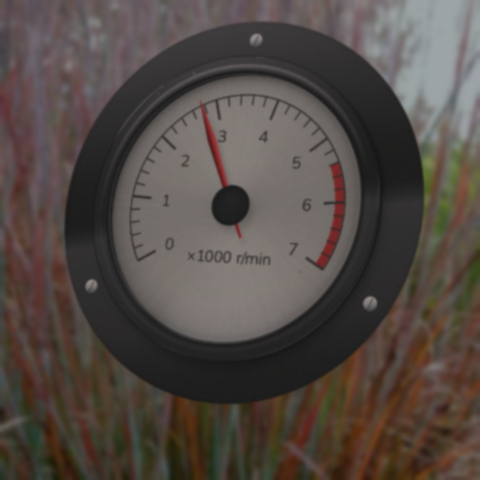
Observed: 2800 rpm
